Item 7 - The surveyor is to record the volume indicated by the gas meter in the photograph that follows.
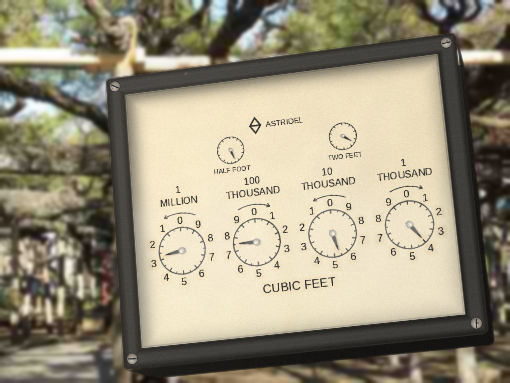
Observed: 275400 ft³
